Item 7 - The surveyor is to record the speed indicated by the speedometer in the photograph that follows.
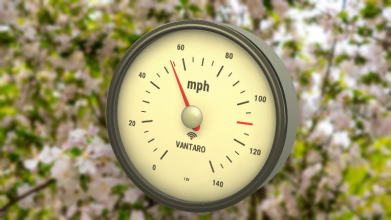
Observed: 55 mph
